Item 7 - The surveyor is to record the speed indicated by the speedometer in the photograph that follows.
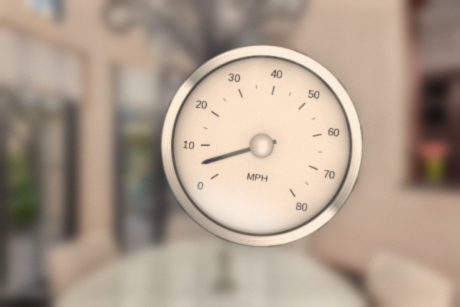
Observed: 5 mph
